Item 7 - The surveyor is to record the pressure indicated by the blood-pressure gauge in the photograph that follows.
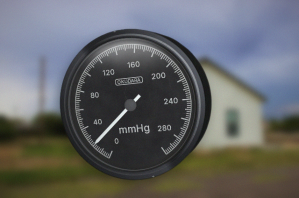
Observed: 20 mmHg
